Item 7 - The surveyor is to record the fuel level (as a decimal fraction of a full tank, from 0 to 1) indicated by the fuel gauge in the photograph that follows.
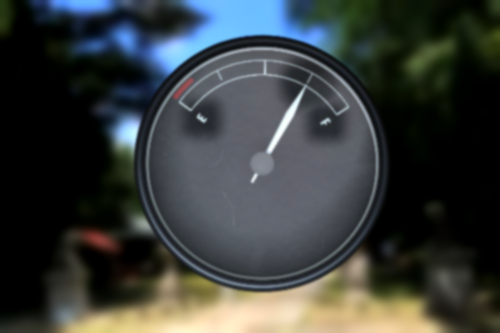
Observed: 0.75
